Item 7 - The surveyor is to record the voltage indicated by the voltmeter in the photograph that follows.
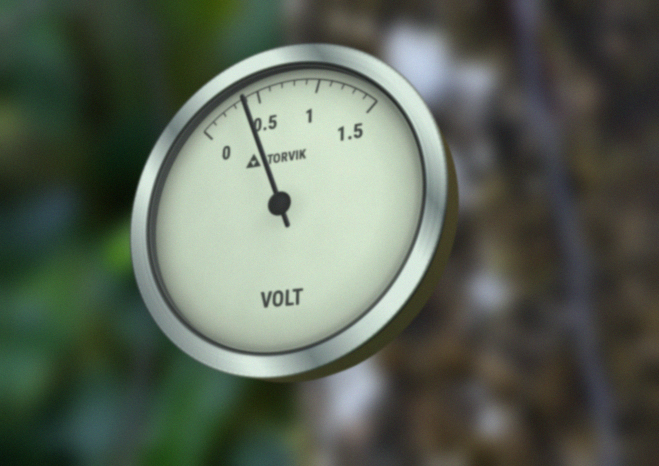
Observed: 0.4 V
